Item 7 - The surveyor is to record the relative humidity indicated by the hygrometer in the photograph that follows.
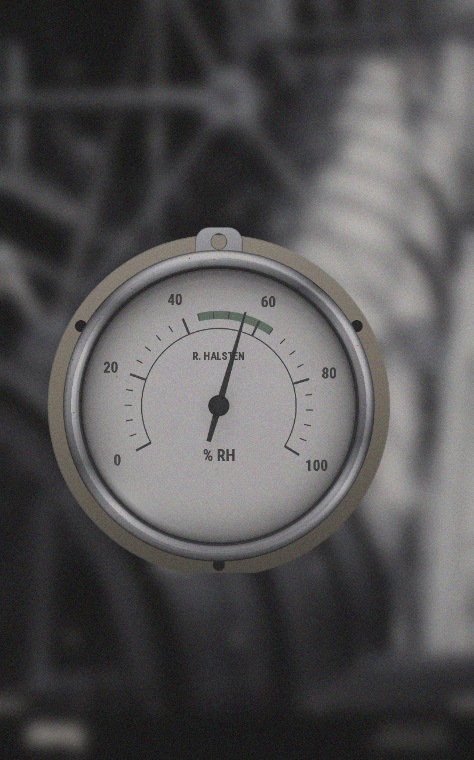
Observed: 56 %
